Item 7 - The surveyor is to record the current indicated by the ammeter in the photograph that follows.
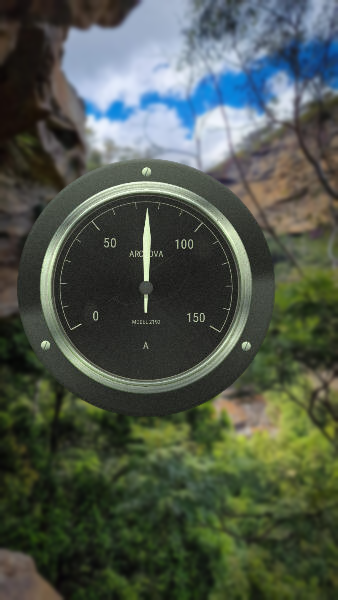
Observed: 75 A
